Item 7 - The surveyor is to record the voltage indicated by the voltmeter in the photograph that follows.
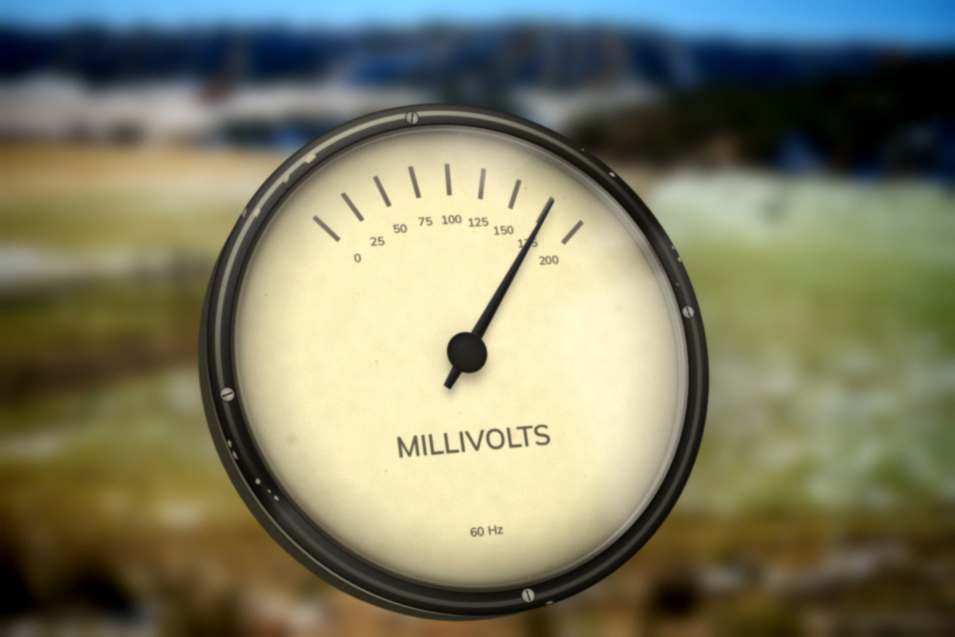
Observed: 175 mV
